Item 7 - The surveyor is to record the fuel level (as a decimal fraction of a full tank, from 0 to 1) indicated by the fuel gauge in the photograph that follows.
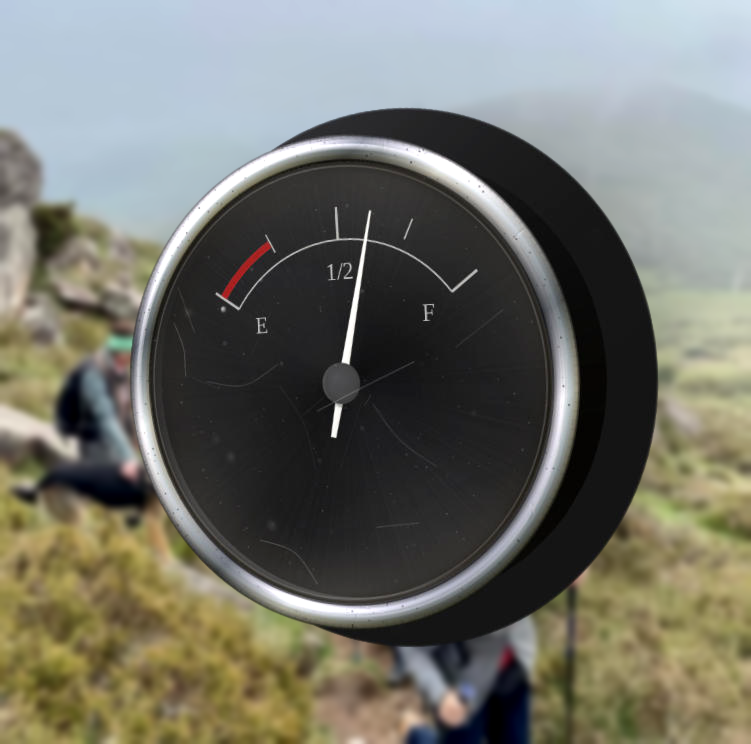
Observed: 0.625
